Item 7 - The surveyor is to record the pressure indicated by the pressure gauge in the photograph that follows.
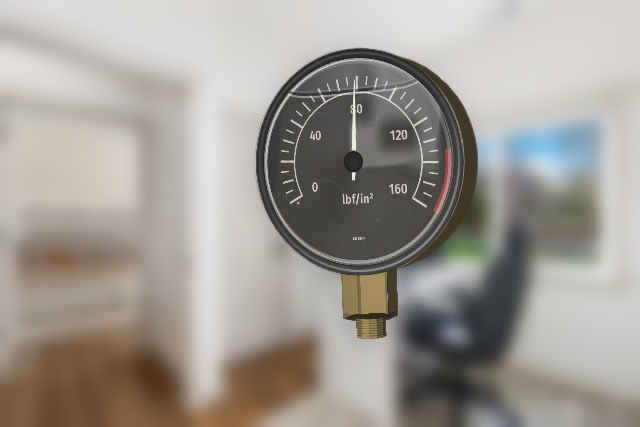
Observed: 80 psi
